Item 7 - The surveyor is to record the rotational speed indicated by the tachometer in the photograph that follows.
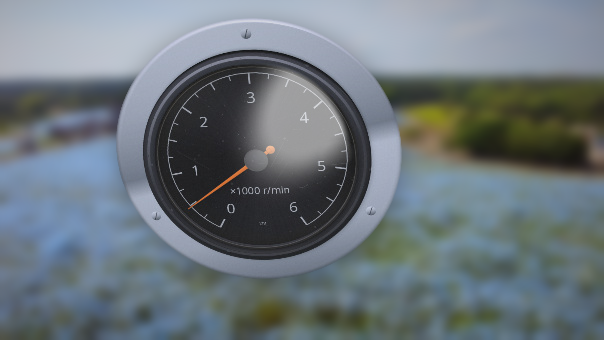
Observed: 500 rpm
